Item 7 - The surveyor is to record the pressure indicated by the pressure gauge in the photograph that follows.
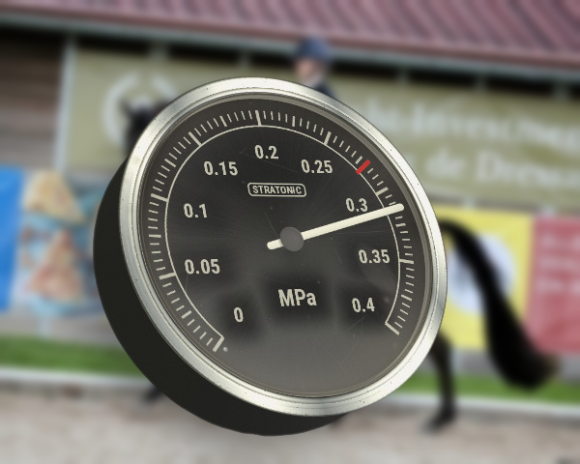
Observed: 0.315 MPa
